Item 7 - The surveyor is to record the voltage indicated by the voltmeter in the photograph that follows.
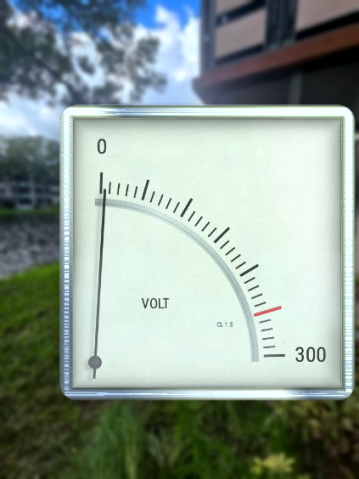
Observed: 5 V
